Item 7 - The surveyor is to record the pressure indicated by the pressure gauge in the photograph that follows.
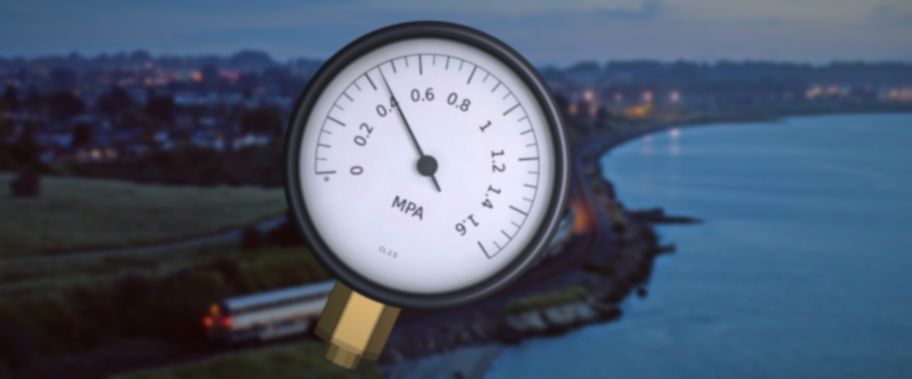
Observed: 0.45 MPa
